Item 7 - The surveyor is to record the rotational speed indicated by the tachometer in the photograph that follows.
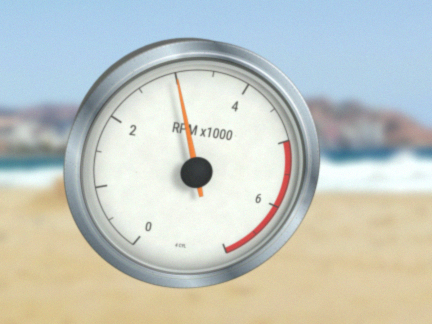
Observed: 3000 rpm
